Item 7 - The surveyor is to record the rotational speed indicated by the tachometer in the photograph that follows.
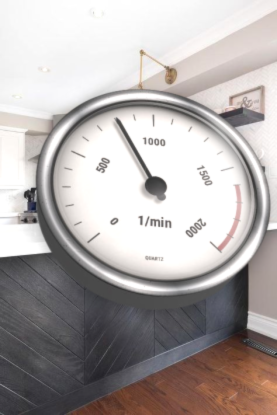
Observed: 800 rpm
